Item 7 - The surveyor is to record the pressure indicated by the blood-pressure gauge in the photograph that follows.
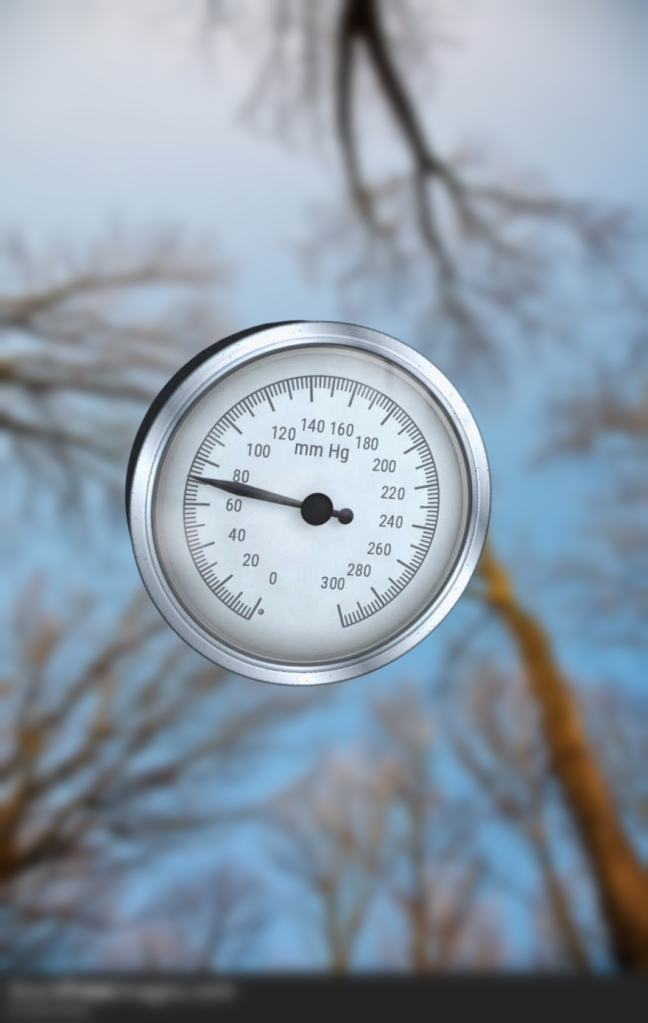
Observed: 72 mmHg
